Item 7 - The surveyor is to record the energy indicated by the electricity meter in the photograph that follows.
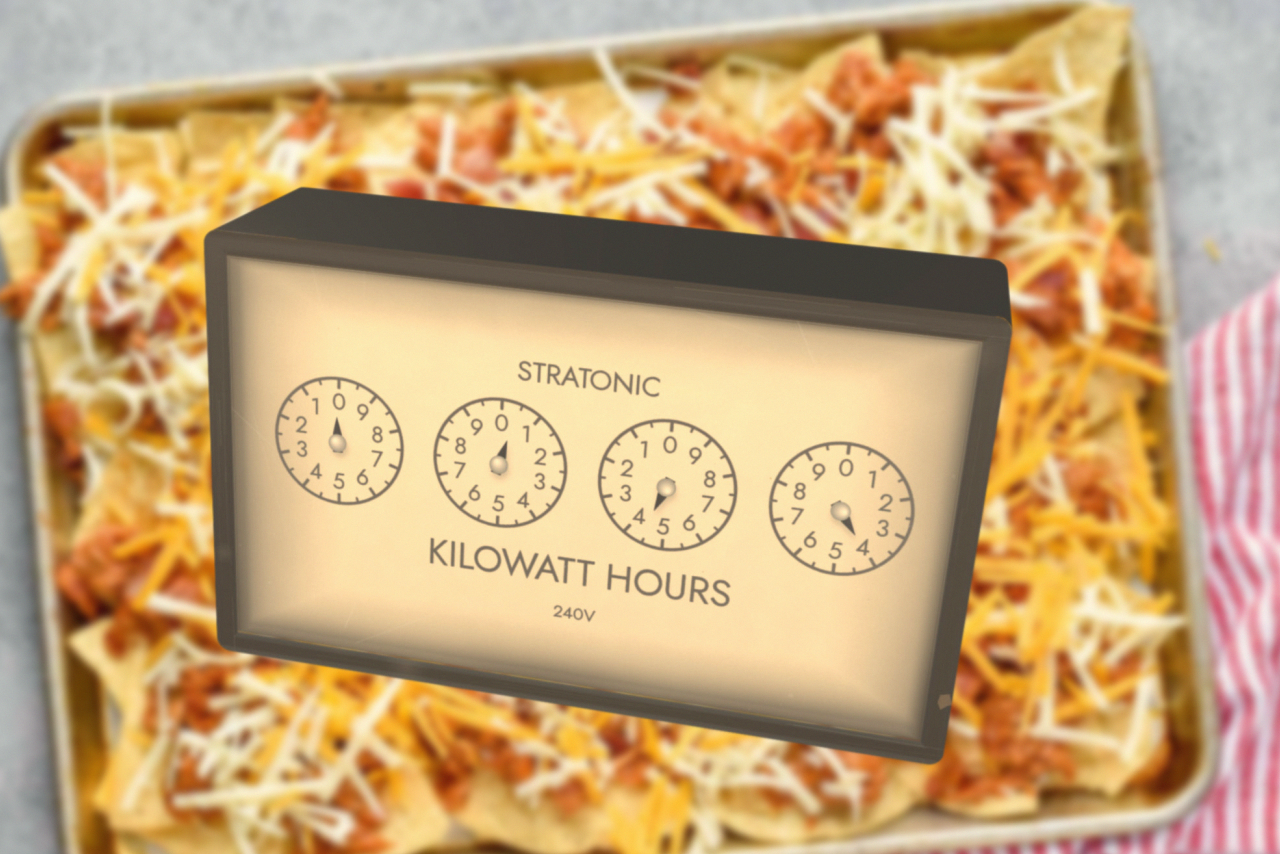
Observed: 44 kWh
